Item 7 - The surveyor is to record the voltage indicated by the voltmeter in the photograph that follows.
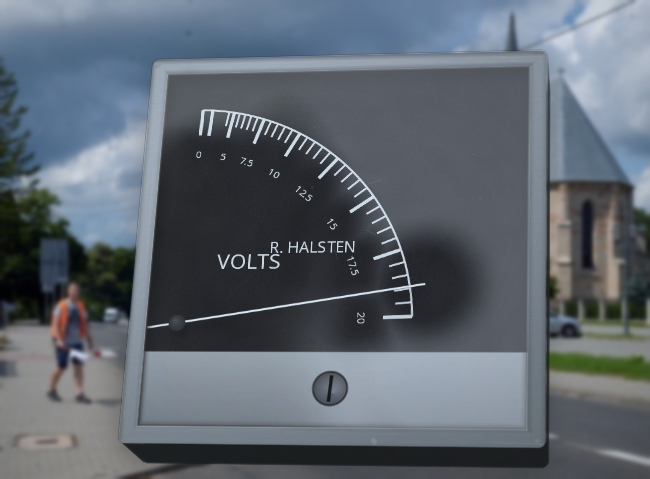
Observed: 19 V
